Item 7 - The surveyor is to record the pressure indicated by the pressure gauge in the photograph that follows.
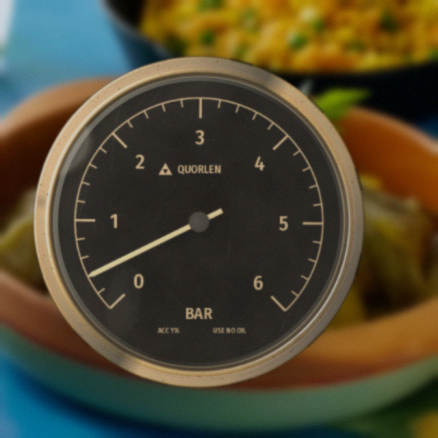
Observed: 0.4 bar
